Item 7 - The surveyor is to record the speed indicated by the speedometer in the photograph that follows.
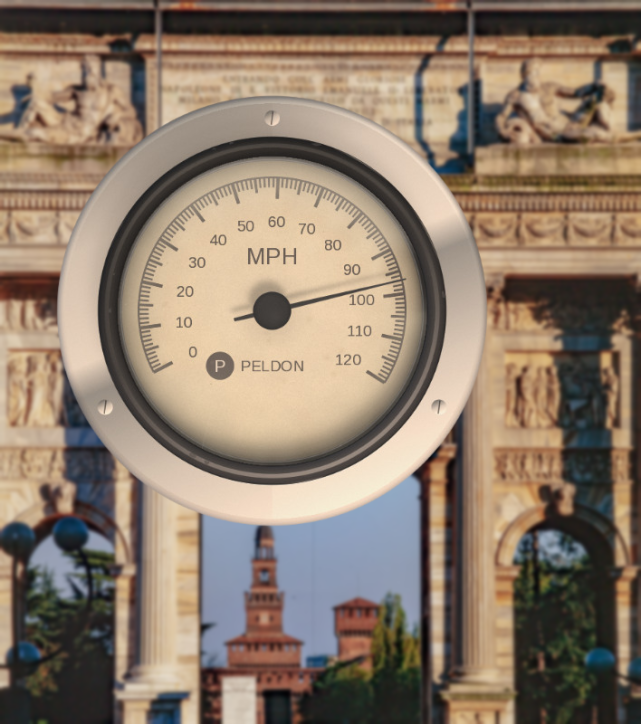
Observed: 97 mph
